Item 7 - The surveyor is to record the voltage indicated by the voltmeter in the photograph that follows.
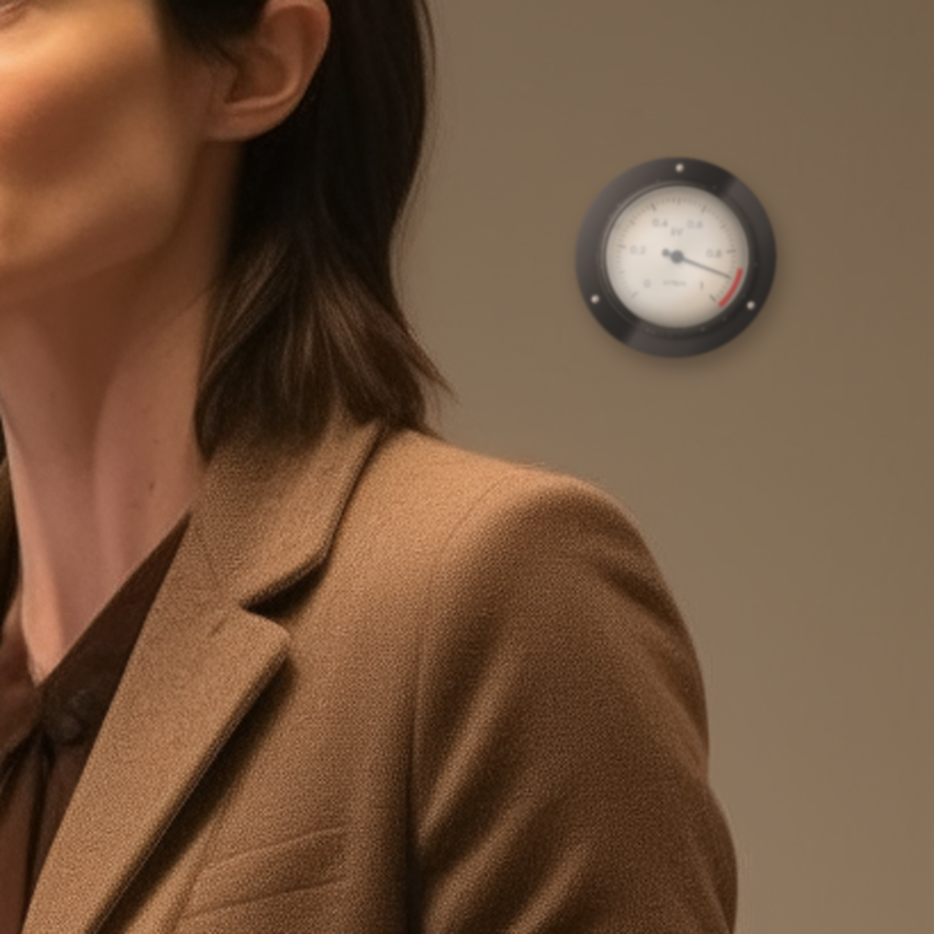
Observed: 0.9 kV
